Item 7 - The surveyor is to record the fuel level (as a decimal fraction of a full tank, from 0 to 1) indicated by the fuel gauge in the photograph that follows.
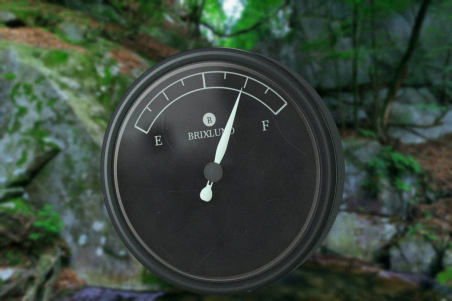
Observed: 0.75
